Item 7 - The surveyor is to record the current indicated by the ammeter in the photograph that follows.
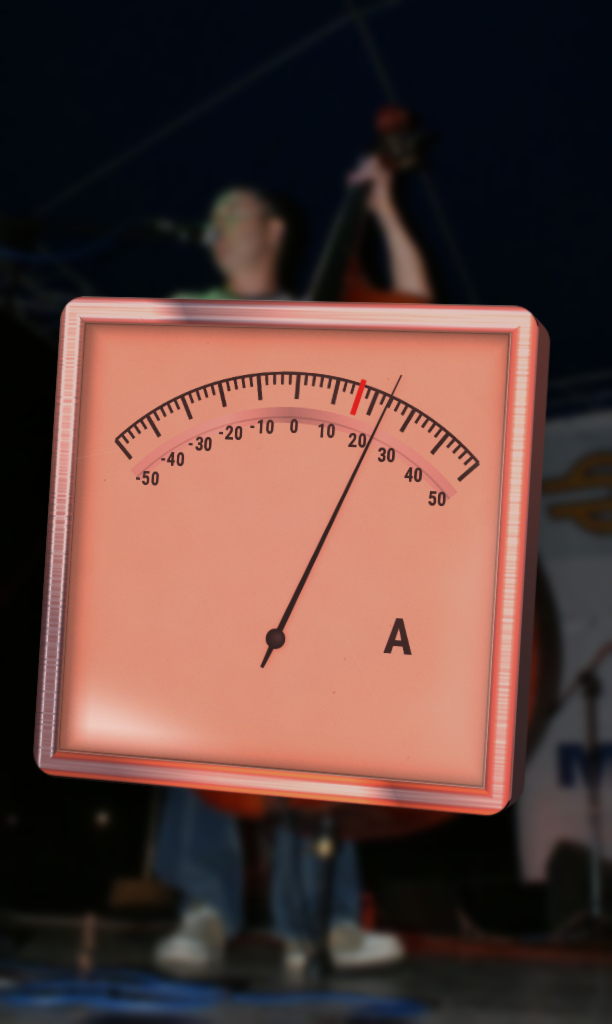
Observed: 24 A
